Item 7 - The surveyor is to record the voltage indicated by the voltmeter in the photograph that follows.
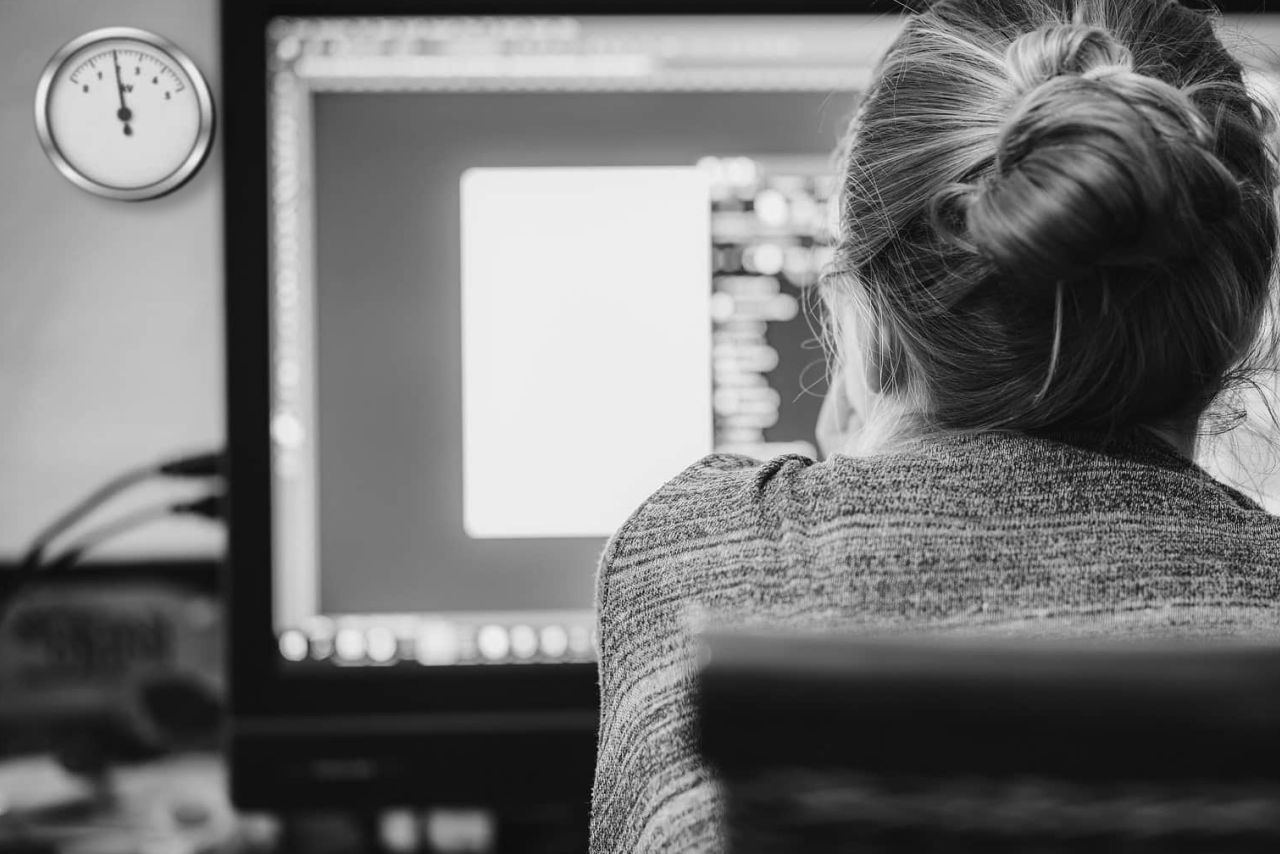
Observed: 2 kV
